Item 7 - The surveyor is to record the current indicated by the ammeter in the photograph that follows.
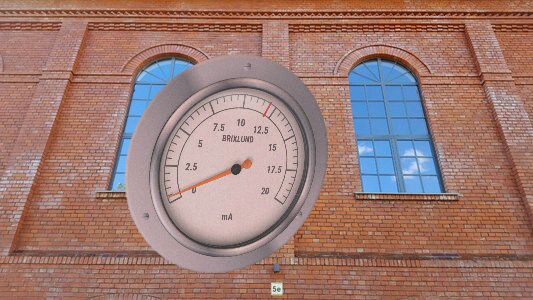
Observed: 0.5 mA
